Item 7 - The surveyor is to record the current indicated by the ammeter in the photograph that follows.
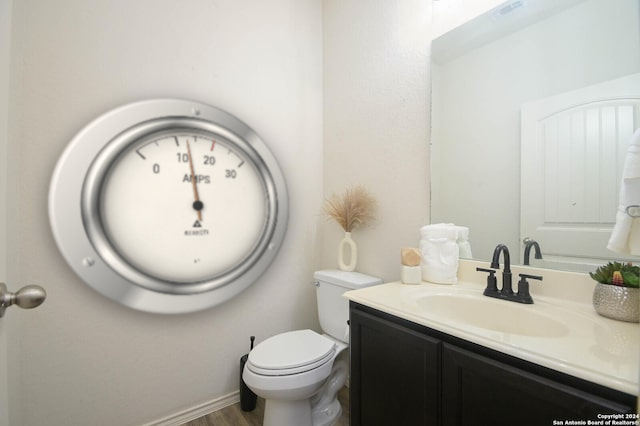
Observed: 12.5 A
